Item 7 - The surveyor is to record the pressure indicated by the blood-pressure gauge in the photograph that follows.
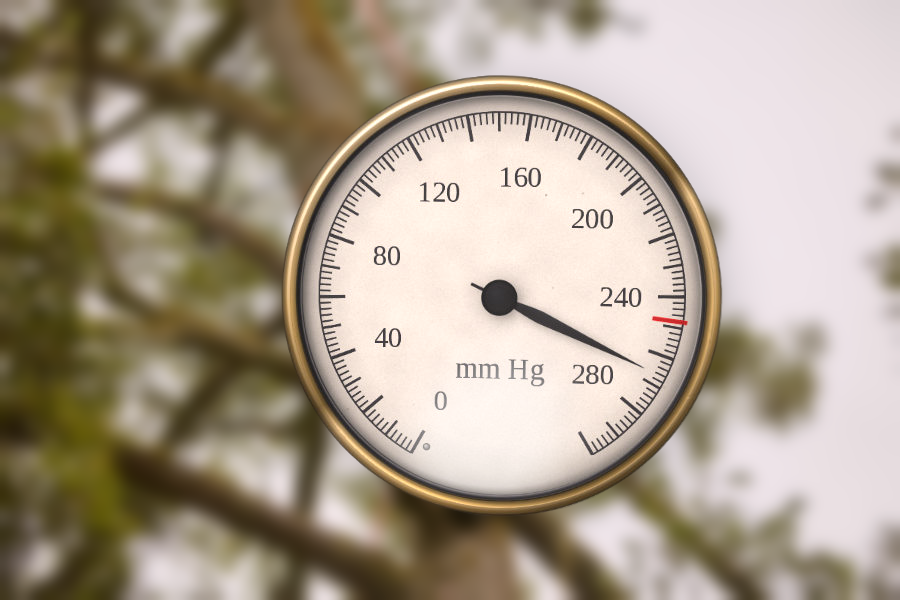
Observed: 266 mmHg
